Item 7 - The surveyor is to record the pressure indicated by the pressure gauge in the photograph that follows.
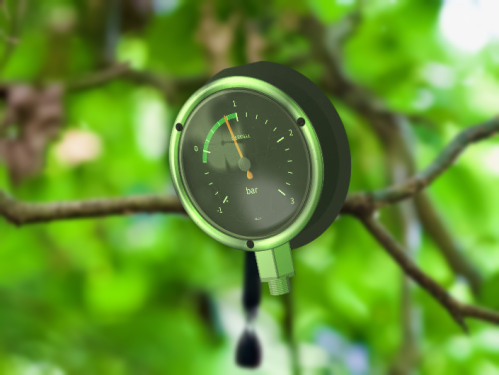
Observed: 0.8 bar
